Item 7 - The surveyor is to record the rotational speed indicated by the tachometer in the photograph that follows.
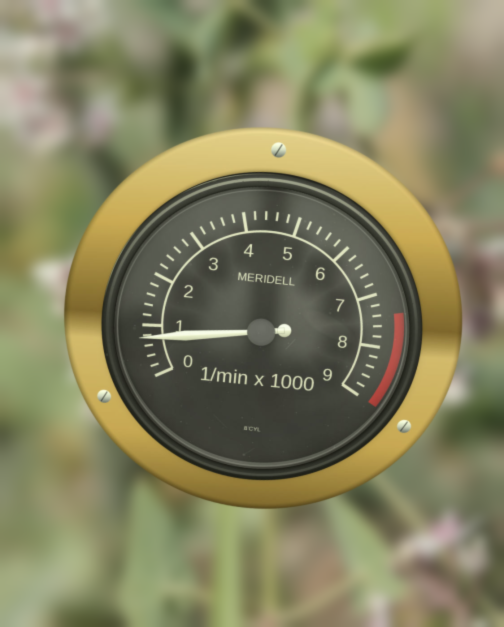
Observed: 800 rpm
